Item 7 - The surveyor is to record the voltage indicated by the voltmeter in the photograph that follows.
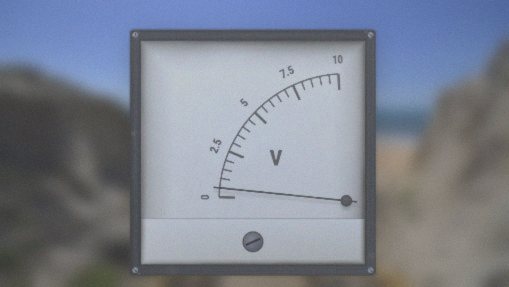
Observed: 0.5 V
